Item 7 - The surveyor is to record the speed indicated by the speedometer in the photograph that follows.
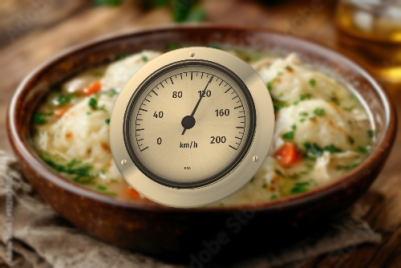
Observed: 120 km/h
